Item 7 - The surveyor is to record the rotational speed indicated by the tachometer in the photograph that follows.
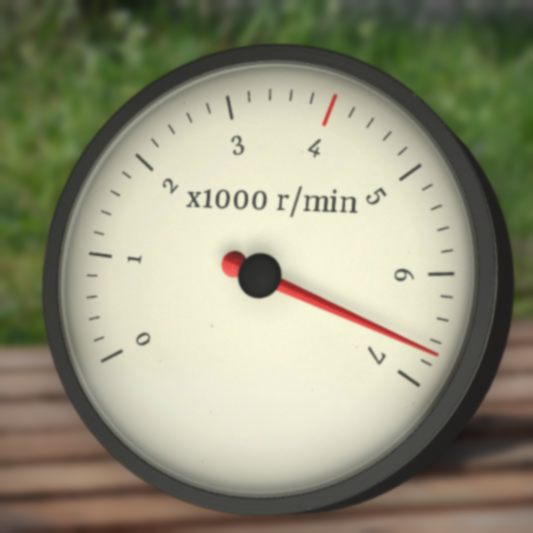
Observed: 6700 rpm
